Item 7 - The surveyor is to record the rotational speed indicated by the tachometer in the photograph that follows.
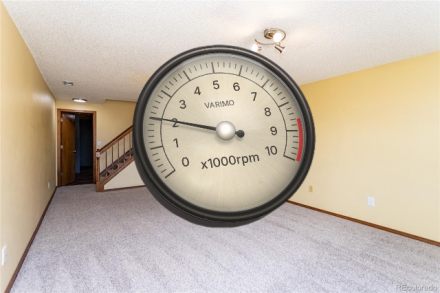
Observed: 2000 rpm
